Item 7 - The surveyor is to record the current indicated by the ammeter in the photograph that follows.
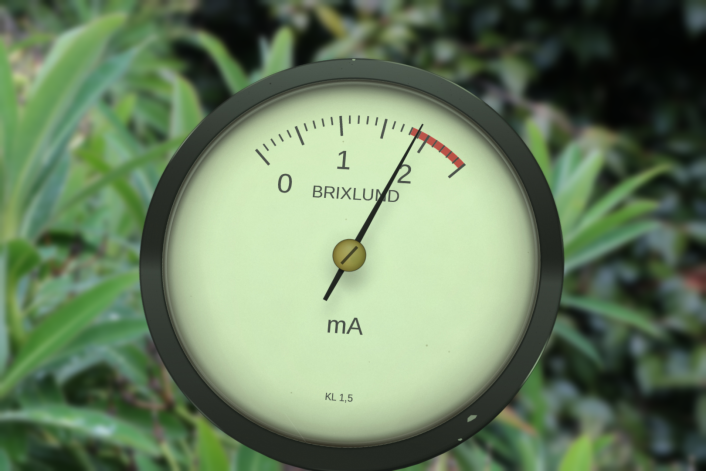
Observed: 1.9 mA
